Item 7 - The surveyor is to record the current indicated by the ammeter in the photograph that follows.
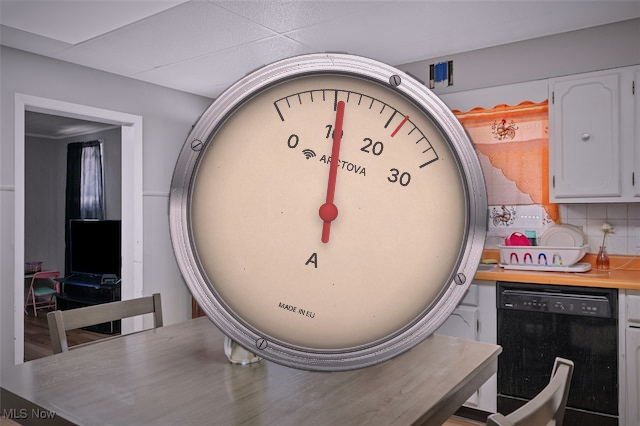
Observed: 11 A
